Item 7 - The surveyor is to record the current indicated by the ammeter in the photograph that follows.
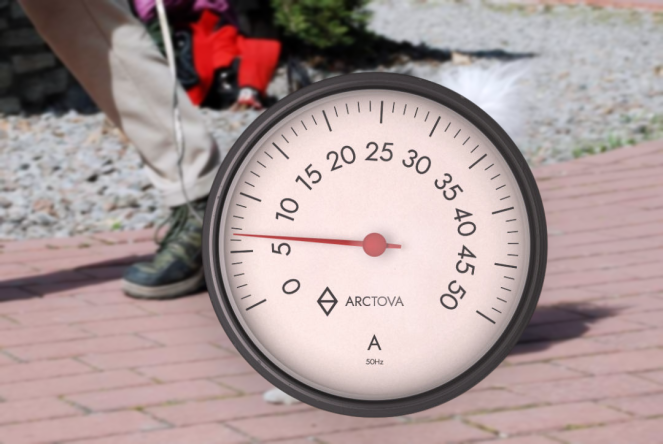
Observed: 6.5 A
